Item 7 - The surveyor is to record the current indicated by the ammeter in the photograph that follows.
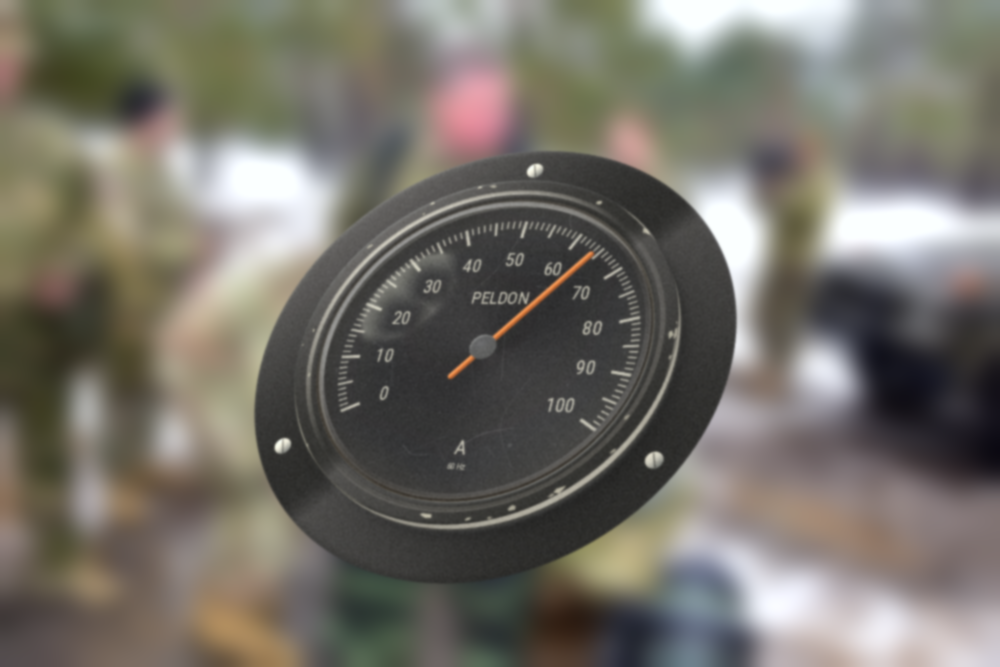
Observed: 65 A
